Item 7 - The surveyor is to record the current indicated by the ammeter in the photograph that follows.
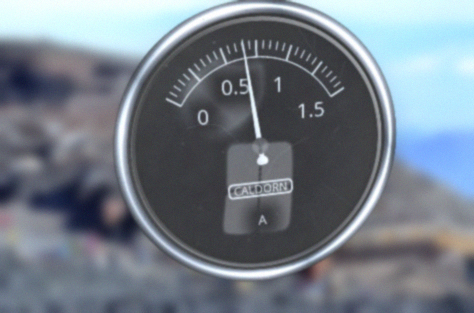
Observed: 0.65 A
